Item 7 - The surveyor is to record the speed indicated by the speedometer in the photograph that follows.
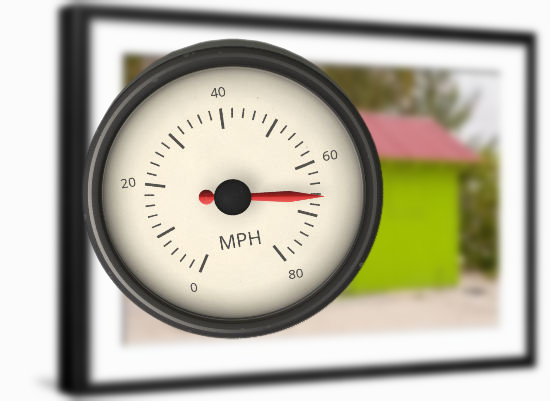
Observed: 66 mph
